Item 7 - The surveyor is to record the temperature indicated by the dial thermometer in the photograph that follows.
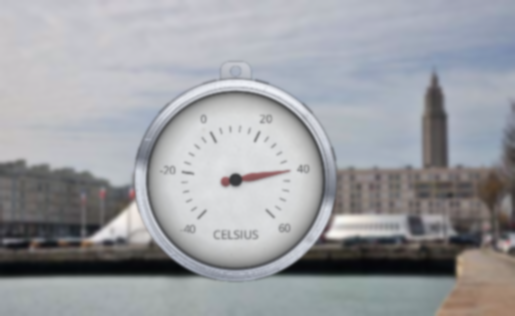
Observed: 40 °C
